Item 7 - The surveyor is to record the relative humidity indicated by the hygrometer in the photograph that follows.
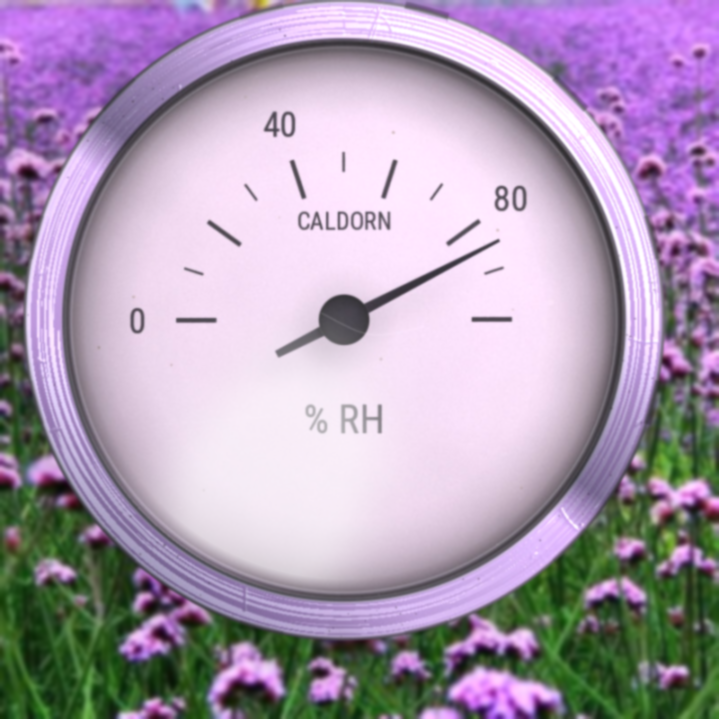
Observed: 85 %
